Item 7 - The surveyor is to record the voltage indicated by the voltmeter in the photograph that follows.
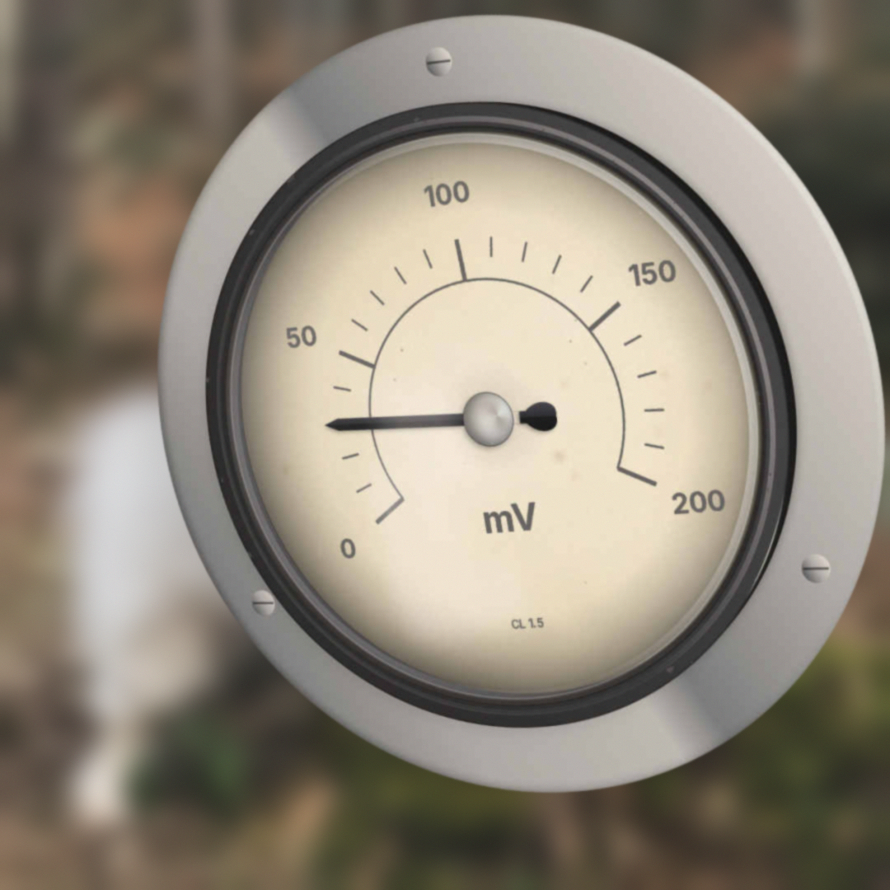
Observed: 30 mV
